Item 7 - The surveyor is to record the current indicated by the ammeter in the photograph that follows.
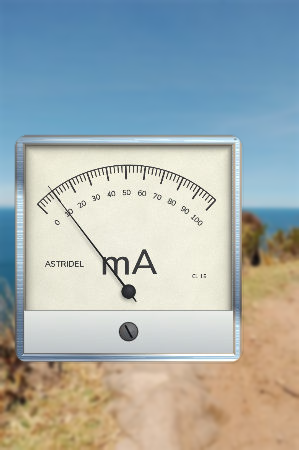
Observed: 10 mA
